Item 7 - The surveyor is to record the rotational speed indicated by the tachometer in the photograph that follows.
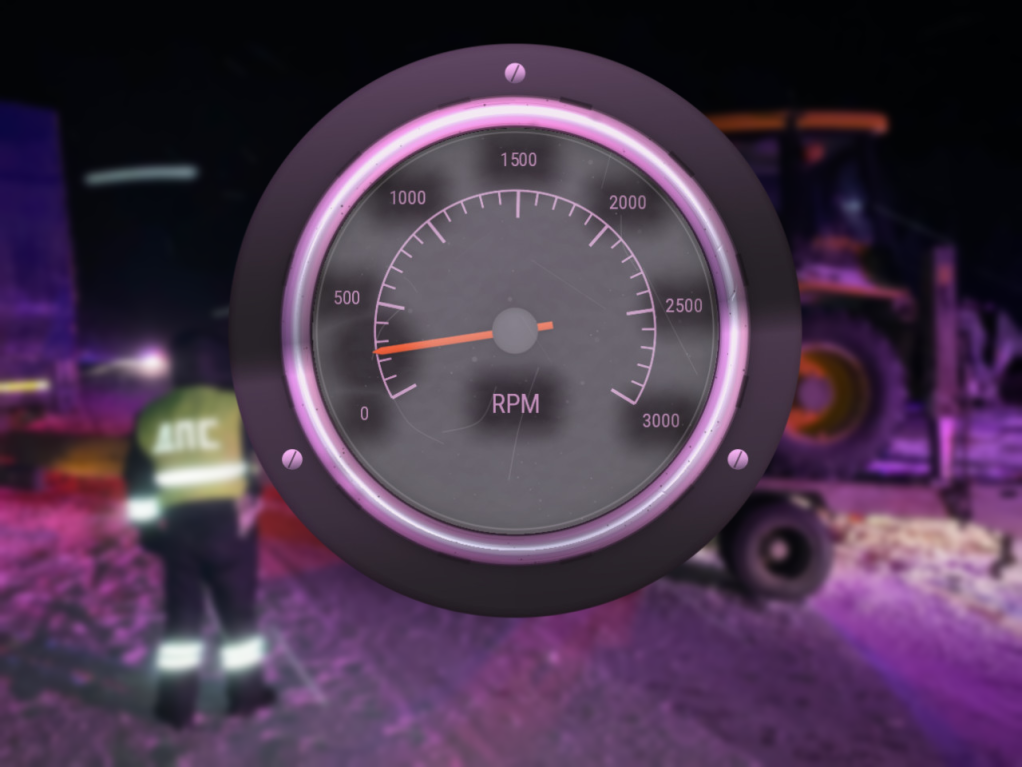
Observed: 250 rpm
